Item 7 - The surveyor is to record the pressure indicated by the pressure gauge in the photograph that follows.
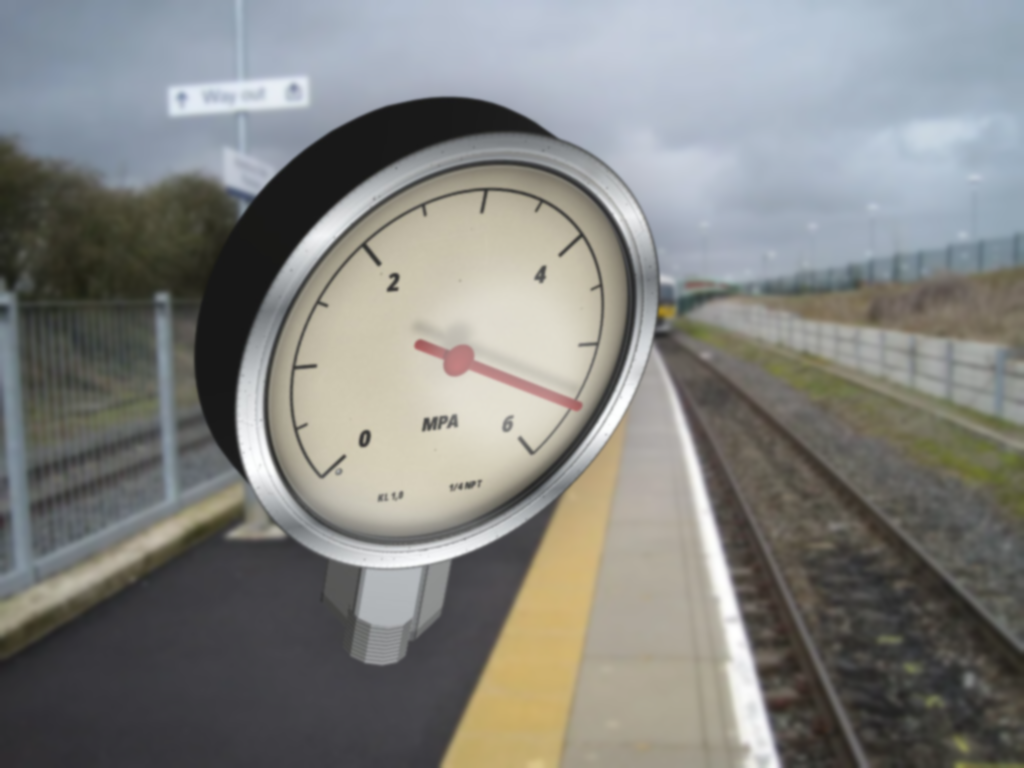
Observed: 5.5 MPa
